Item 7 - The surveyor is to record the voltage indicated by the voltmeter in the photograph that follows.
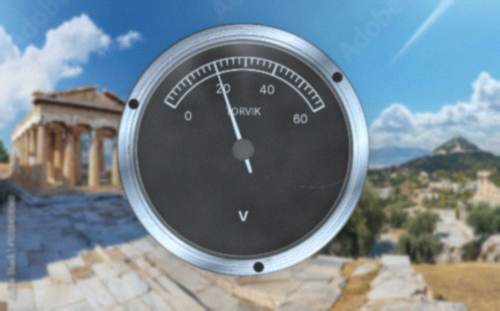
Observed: 20 V
